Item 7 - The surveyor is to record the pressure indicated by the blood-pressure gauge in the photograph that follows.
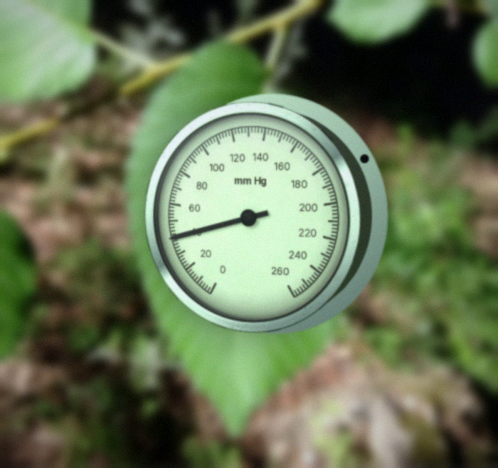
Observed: 40 mmHg
